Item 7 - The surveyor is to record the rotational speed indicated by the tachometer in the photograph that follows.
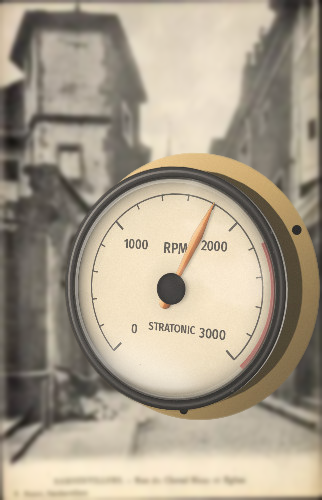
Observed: 1800 rpm
